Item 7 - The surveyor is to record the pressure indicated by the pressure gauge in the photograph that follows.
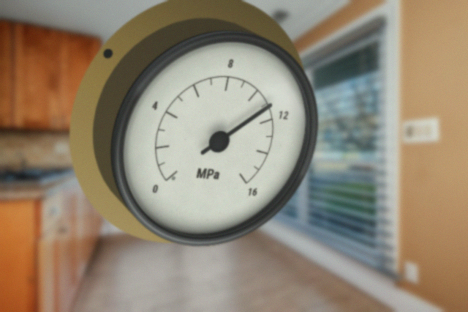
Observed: 11 MPa
